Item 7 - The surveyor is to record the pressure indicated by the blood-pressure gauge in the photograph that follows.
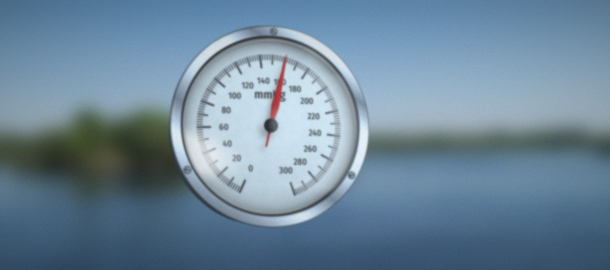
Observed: 160 mmHg
